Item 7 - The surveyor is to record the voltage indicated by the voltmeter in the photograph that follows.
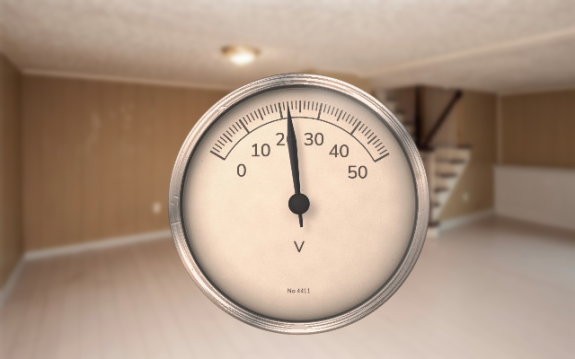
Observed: 22 V
